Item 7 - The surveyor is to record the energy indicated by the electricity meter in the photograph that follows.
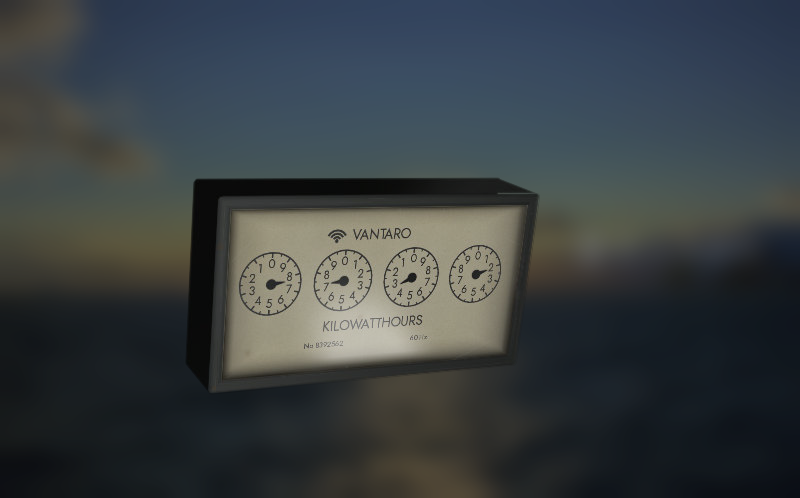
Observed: 7732 kWh
